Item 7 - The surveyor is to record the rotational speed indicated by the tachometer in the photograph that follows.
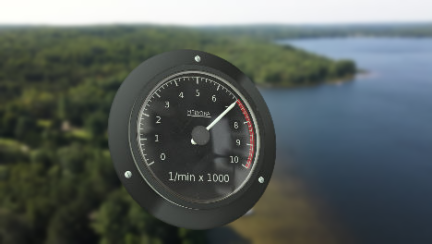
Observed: 7000 rpm
